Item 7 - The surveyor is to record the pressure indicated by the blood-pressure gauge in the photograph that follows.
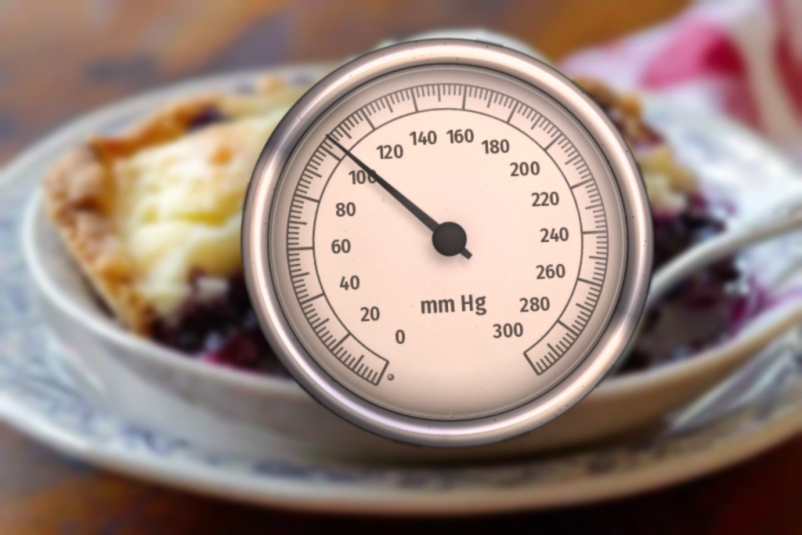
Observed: 104 mmHg
